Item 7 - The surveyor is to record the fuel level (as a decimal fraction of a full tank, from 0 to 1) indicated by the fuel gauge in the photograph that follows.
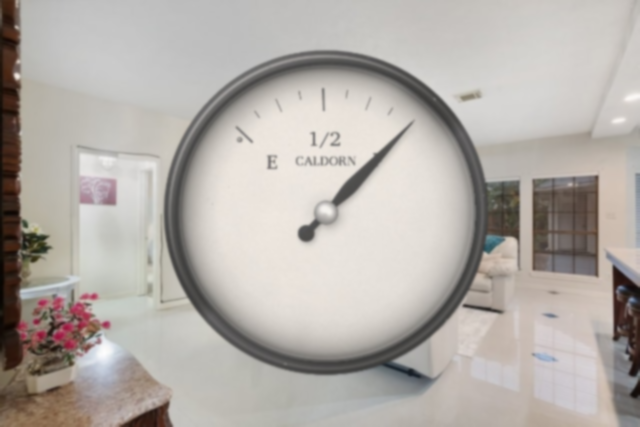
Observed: 1
